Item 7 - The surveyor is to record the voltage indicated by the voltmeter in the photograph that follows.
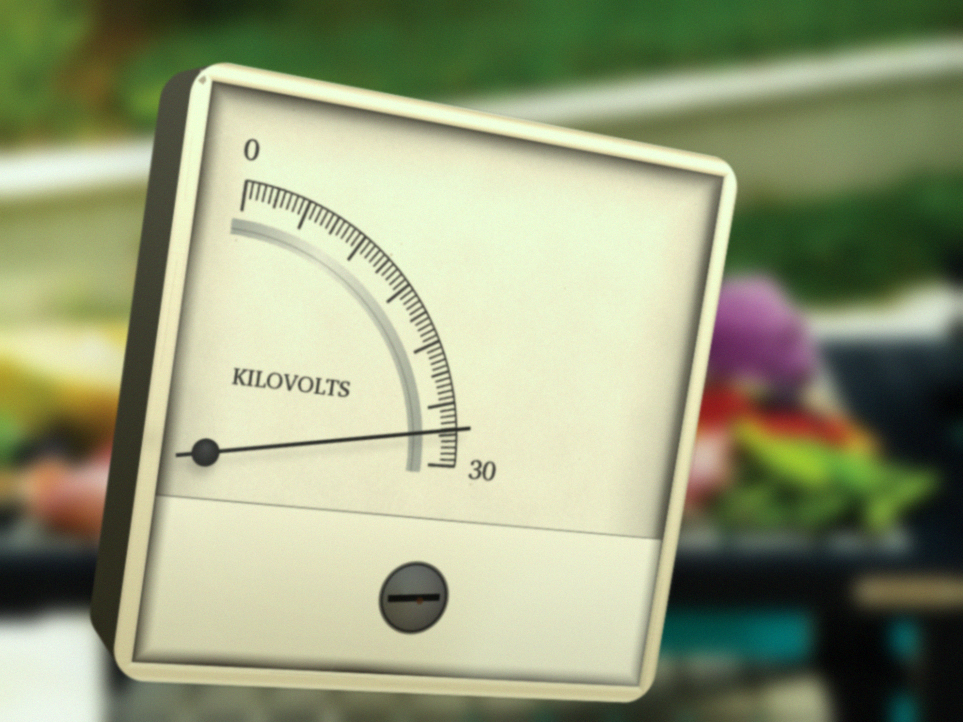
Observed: 27 kV
